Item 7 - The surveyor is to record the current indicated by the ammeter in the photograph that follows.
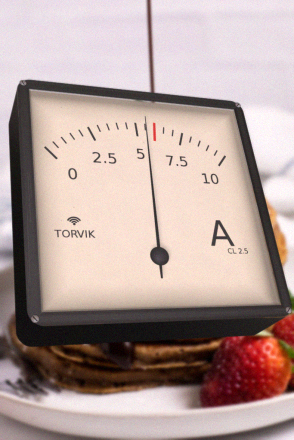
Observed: 5.5 A
